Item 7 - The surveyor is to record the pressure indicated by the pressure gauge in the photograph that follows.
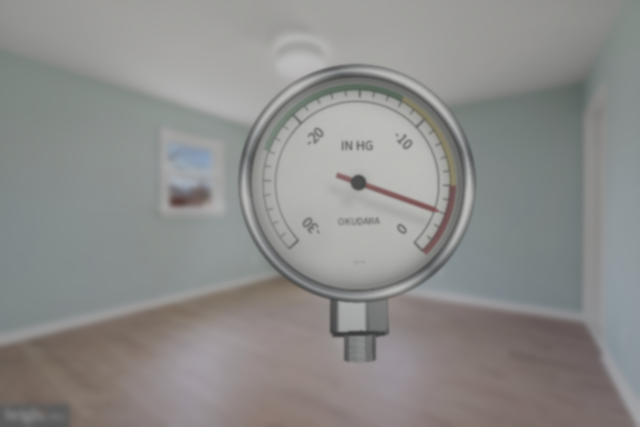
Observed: -3 inHg
